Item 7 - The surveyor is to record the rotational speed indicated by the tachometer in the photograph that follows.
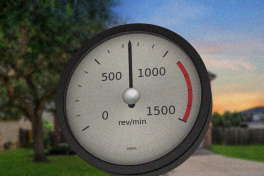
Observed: 750 rpm
